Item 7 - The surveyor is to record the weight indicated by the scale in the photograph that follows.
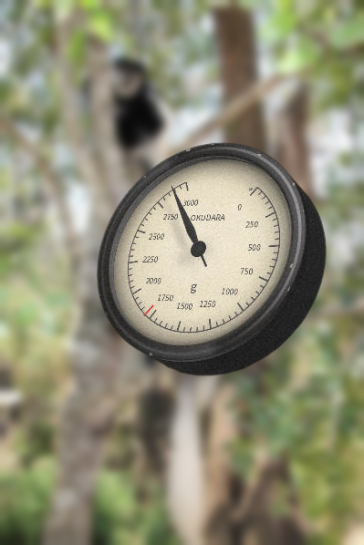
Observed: 2900 g
